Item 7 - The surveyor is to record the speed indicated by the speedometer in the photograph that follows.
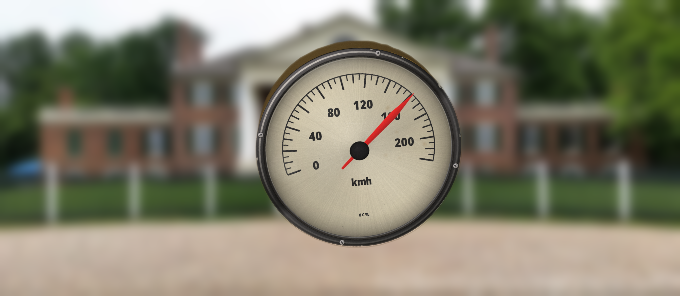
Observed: 160 km/h
